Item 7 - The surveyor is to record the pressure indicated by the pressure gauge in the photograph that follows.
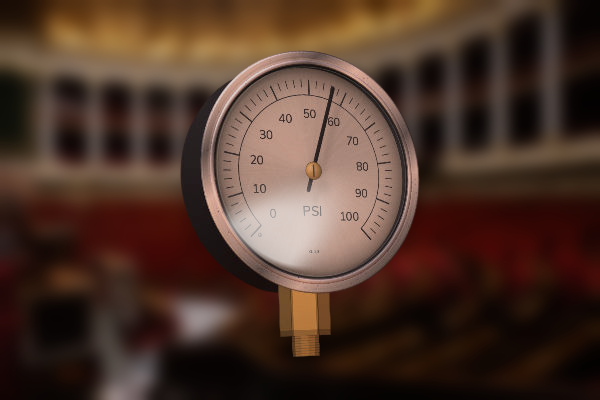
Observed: 56 psi
